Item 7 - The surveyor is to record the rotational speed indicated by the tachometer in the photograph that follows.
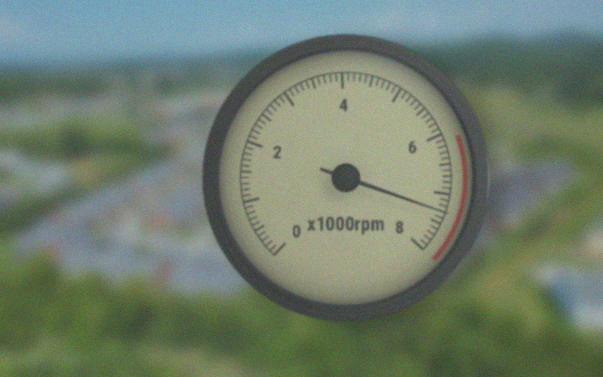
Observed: 7300 rpm
